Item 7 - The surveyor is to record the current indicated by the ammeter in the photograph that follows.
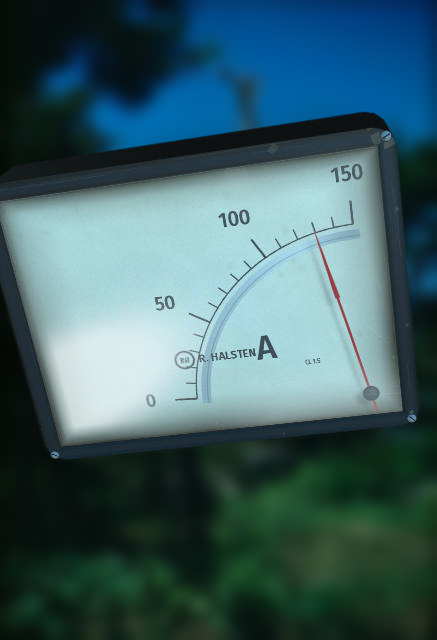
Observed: 130 A
